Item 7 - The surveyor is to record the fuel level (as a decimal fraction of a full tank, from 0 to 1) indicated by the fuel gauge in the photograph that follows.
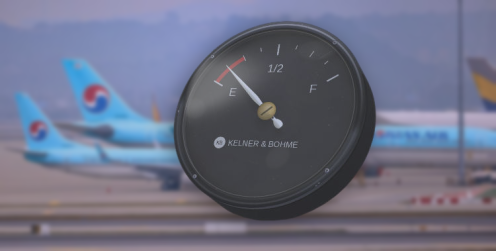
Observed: 0.125
